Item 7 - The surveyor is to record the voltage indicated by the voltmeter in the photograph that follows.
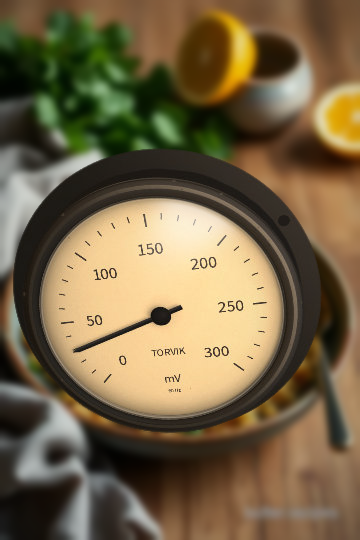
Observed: 30 mV
